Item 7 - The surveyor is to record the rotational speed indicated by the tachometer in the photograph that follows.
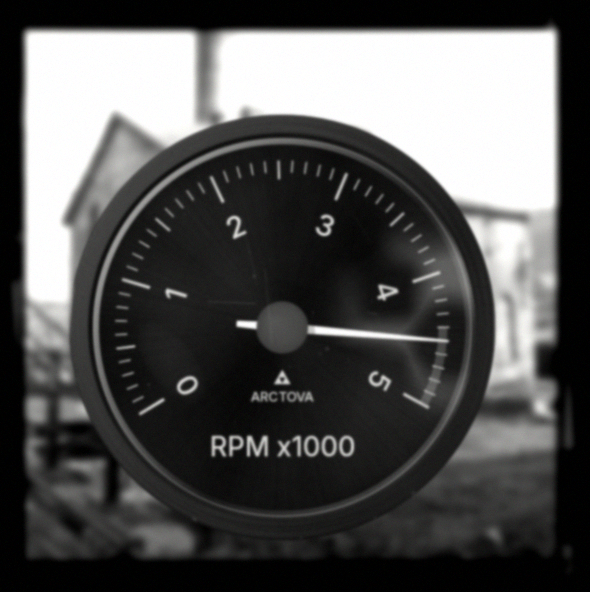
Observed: 4500 rpm
